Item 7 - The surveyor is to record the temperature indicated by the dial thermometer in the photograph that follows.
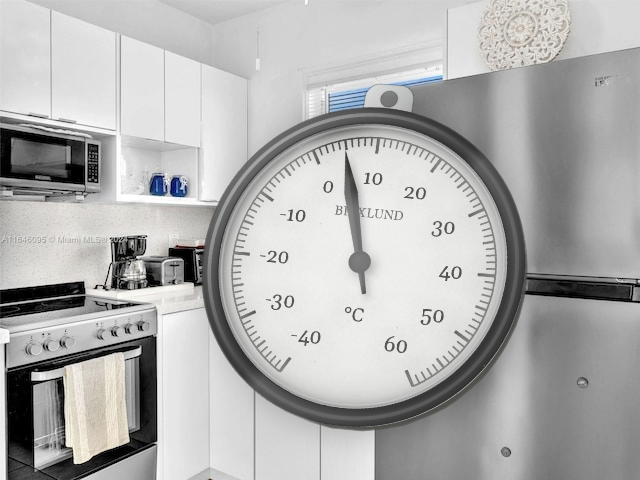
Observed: 5 °C
